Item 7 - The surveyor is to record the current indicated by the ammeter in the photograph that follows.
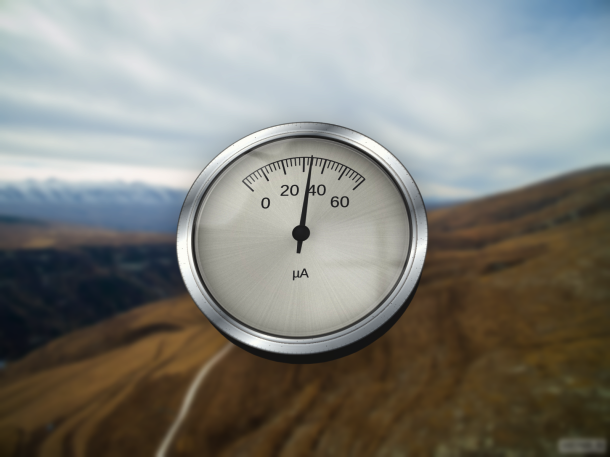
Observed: 34 µA
